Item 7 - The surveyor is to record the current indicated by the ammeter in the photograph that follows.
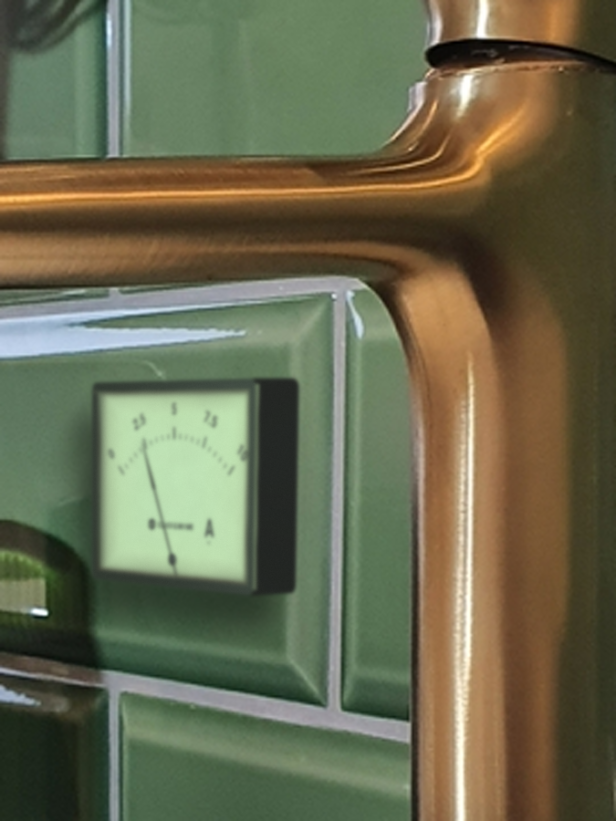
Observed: 2.5 A
